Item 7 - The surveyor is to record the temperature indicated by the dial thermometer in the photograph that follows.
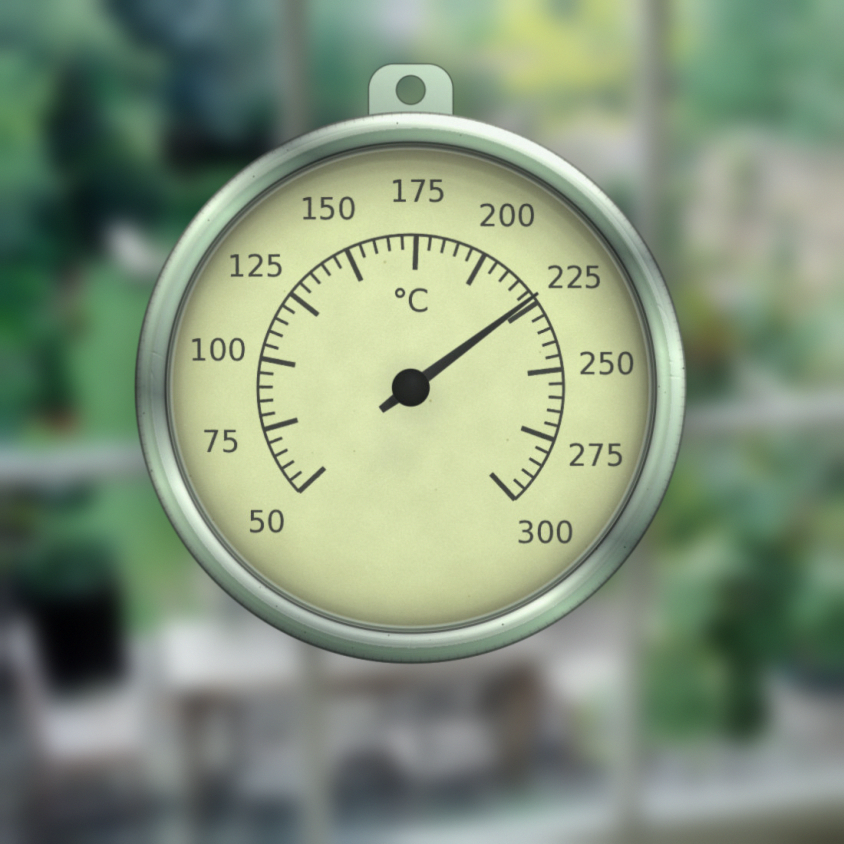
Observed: 222.5 °C
